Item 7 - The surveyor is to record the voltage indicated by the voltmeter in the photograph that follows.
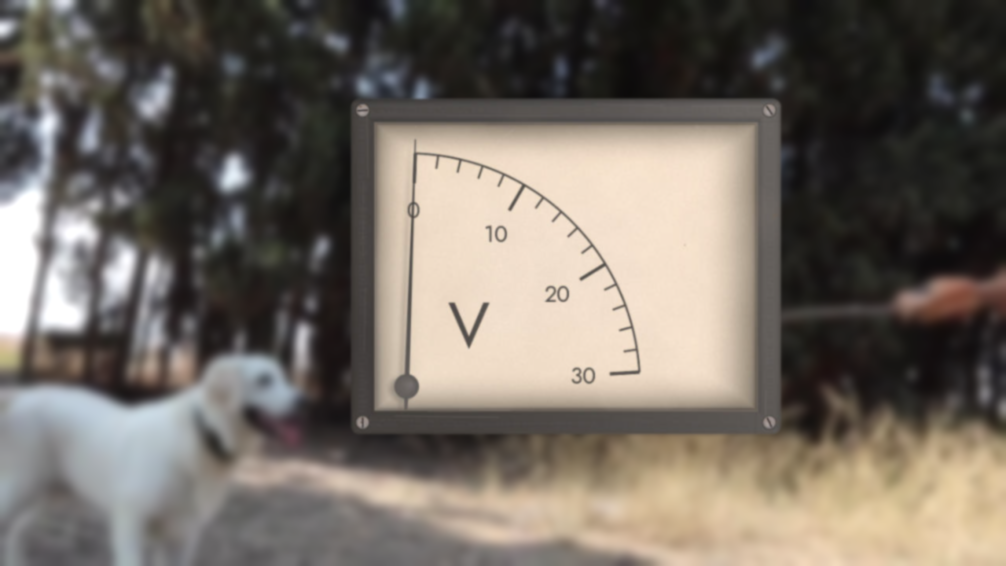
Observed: 0 V
